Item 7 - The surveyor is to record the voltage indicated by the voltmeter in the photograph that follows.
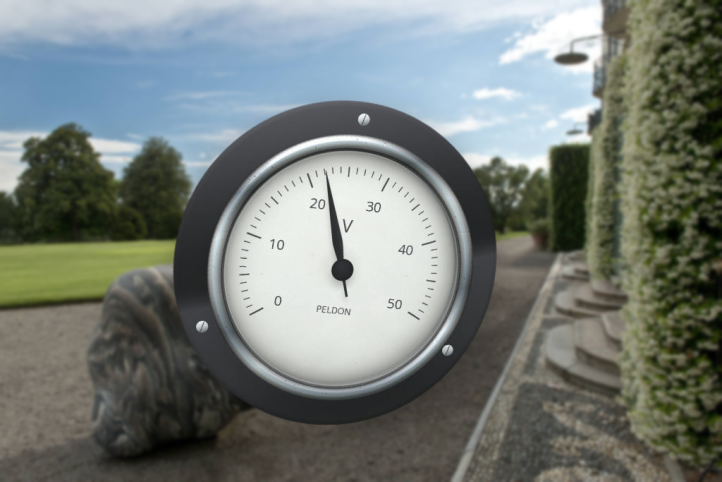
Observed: 22 V
